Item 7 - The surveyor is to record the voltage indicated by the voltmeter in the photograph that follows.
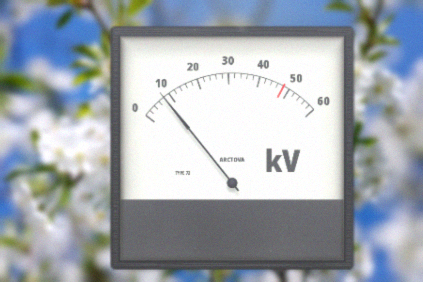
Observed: 8 kV
